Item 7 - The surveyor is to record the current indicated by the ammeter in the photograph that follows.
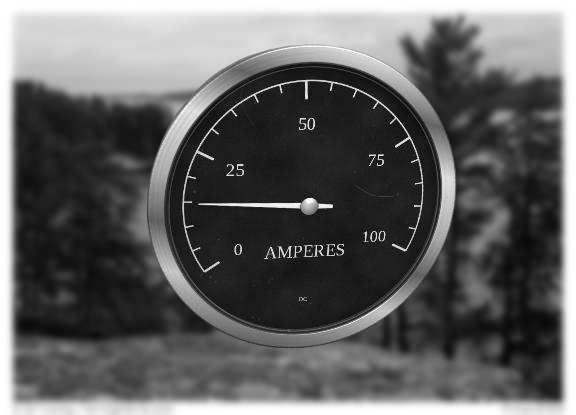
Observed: 15 A
